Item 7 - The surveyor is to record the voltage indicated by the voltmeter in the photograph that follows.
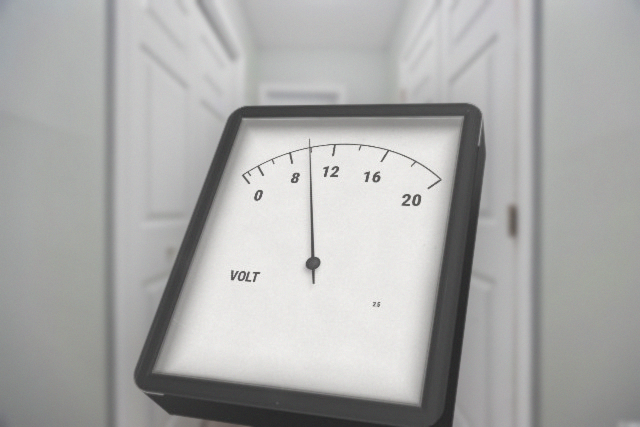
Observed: 10 V
